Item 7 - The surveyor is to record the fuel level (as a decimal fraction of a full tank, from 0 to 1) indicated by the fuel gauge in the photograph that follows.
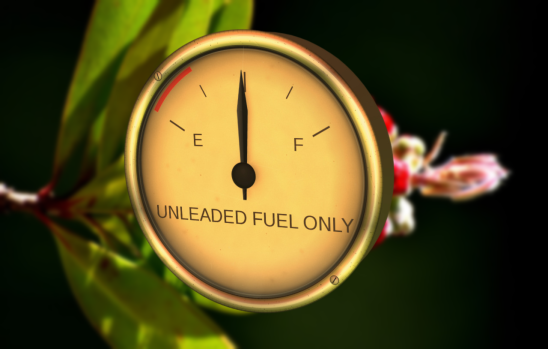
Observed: 0.5
